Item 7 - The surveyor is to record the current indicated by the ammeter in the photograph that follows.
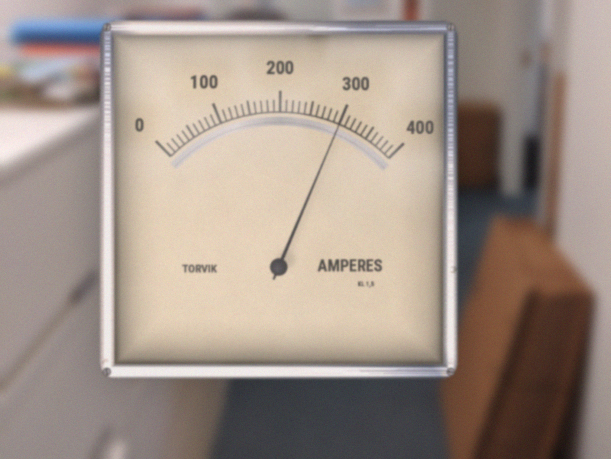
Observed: 300 A
